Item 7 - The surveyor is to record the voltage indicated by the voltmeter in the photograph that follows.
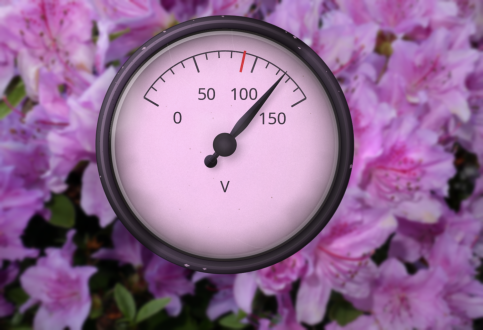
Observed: 125 V
